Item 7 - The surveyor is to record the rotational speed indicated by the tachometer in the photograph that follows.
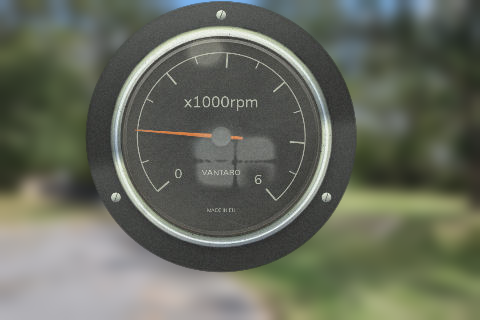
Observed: 1000 rpm
